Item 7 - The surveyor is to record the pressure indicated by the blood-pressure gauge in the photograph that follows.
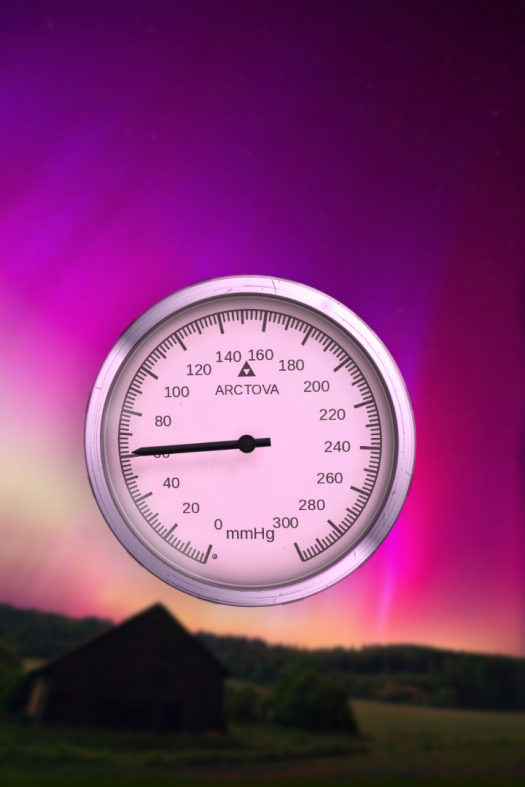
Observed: 62 mmHg
